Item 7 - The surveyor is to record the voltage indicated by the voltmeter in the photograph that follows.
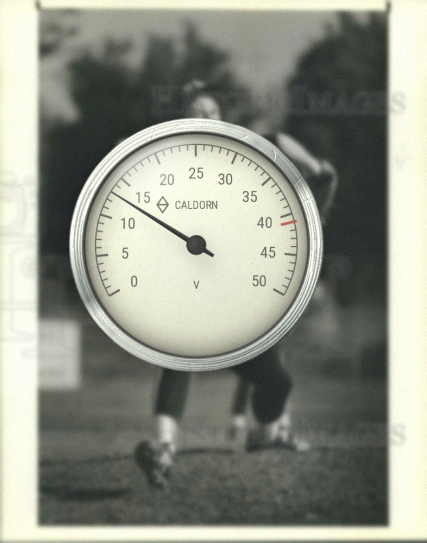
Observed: 13 V
